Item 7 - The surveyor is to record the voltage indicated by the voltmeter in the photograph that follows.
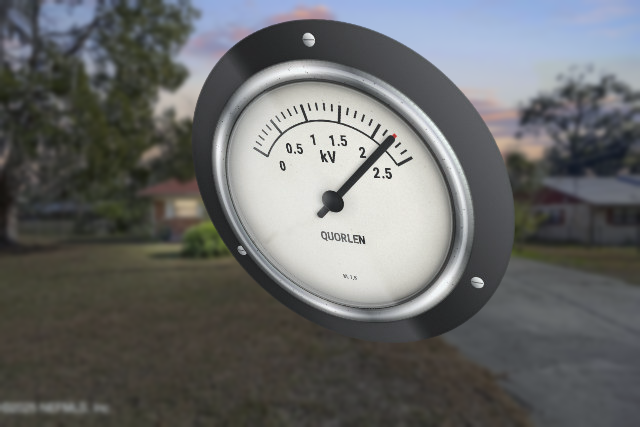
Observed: 2.2 kV
